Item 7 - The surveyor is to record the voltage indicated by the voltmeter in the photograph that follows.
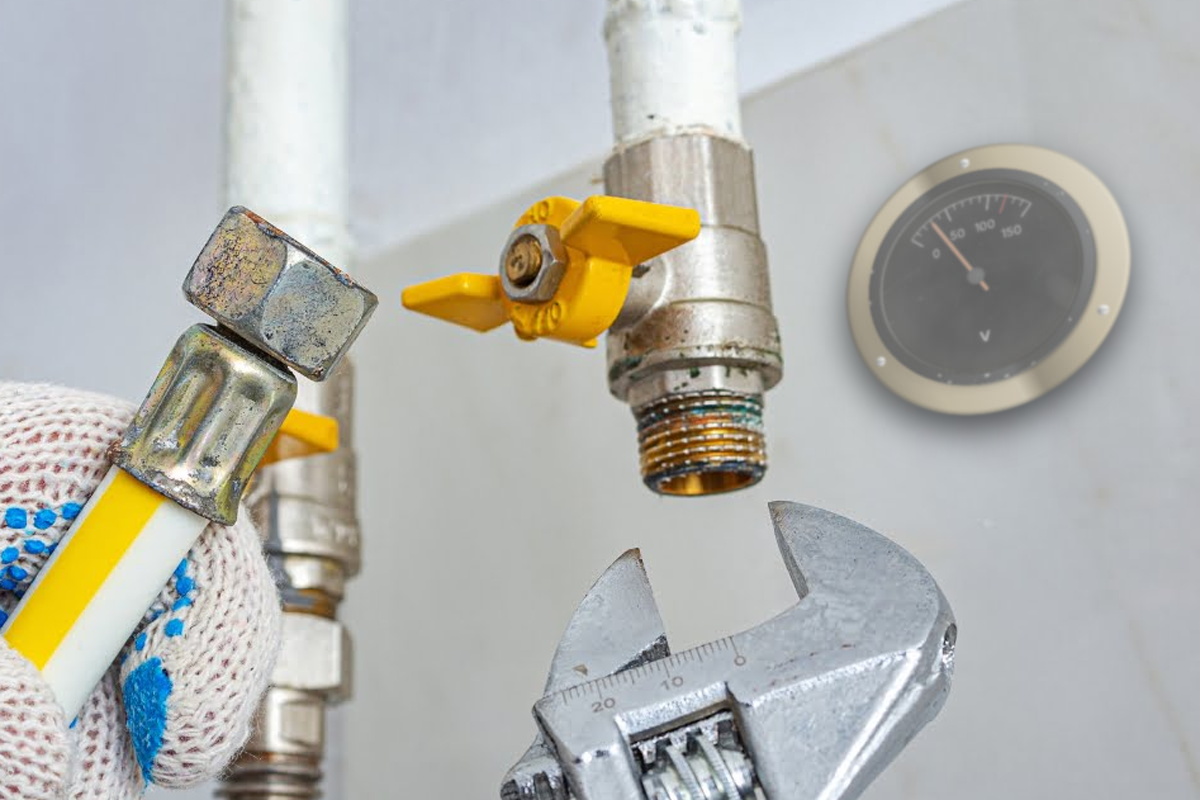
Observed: 30 V
